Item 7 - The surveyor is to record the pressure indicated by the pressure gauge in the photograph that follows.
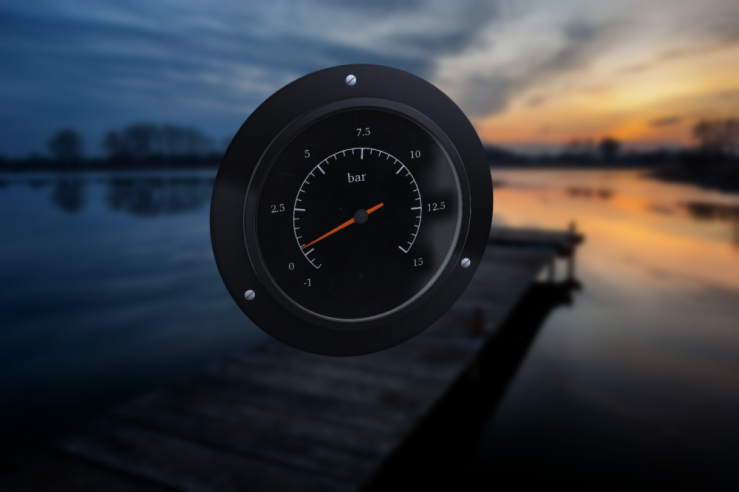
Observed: 0.5 bar
